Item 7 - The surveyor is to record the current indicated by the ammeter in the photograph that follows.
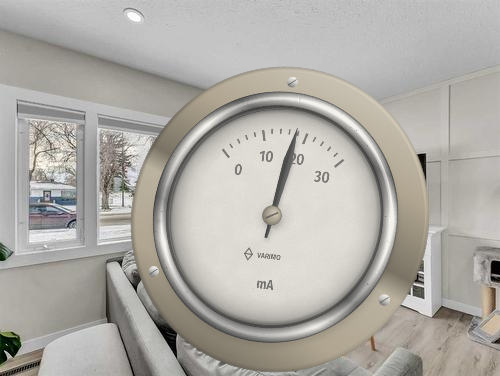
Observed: 18 mA
